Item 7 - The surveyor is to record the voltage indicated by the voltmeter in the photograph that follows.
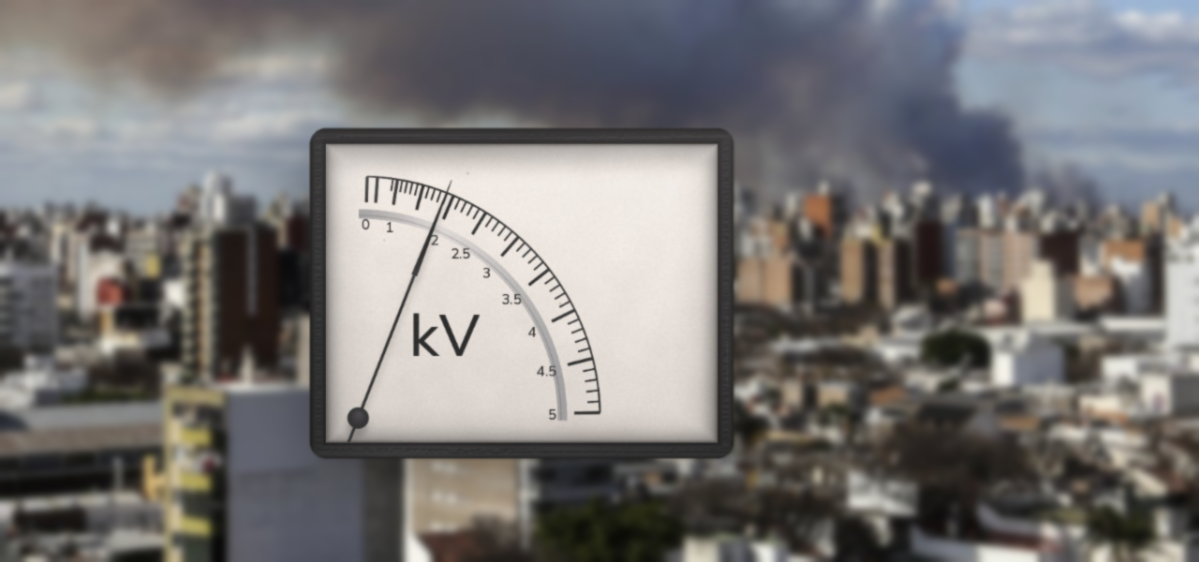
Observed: 1.9 kV
